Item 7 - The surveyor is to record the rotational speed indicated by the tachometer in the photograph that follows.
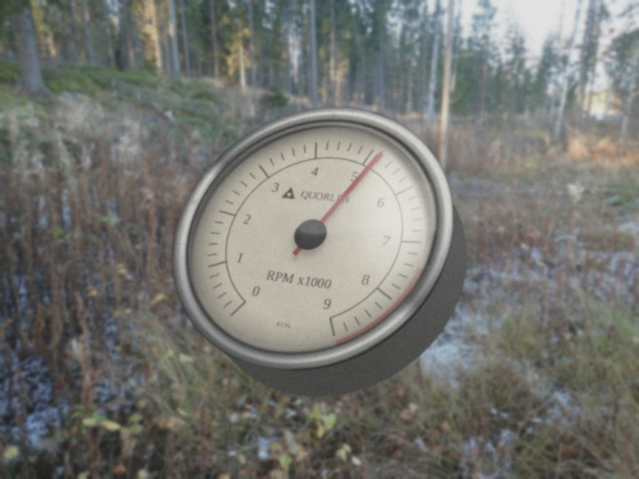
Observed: 5200 rpm
